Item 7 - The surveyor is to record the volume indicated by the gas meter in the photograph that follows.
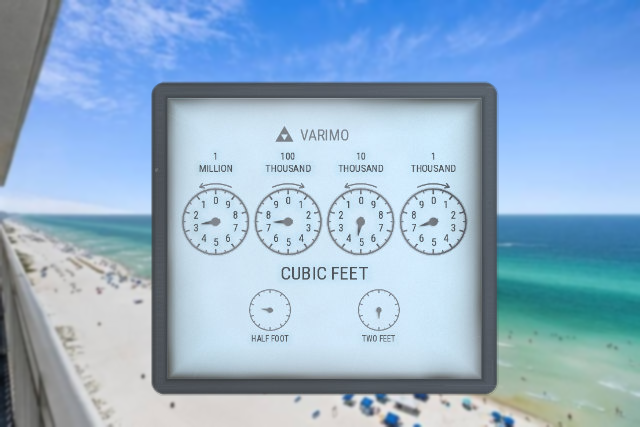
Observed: 274700 ft³
